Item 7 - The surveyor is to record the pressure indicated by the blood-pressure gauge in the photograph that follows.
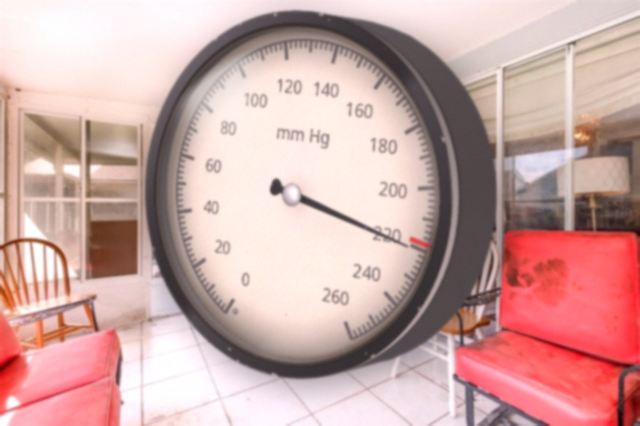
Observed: 220 mmHg
